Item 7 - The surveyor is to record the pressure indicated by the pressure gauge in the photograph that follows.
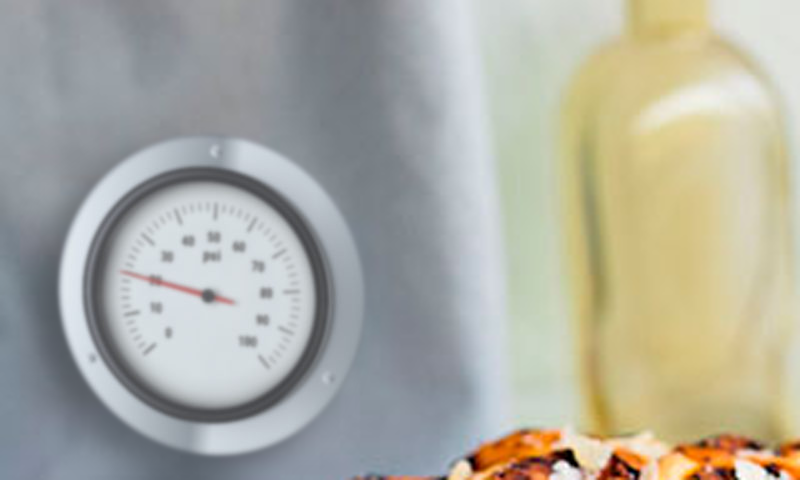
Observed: 20 psi
